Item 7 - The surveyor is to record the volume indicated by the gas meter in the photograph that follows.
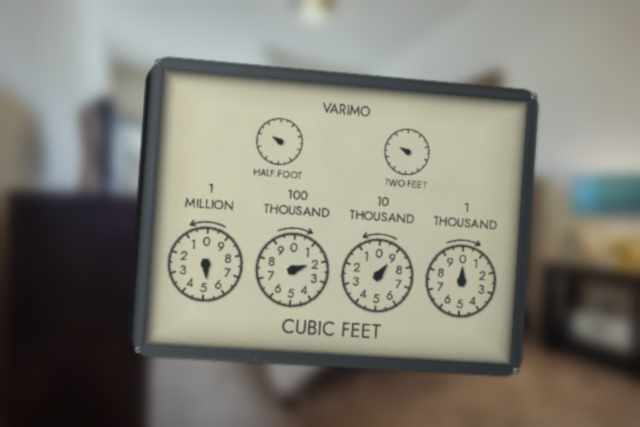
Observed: 519000 ft³
